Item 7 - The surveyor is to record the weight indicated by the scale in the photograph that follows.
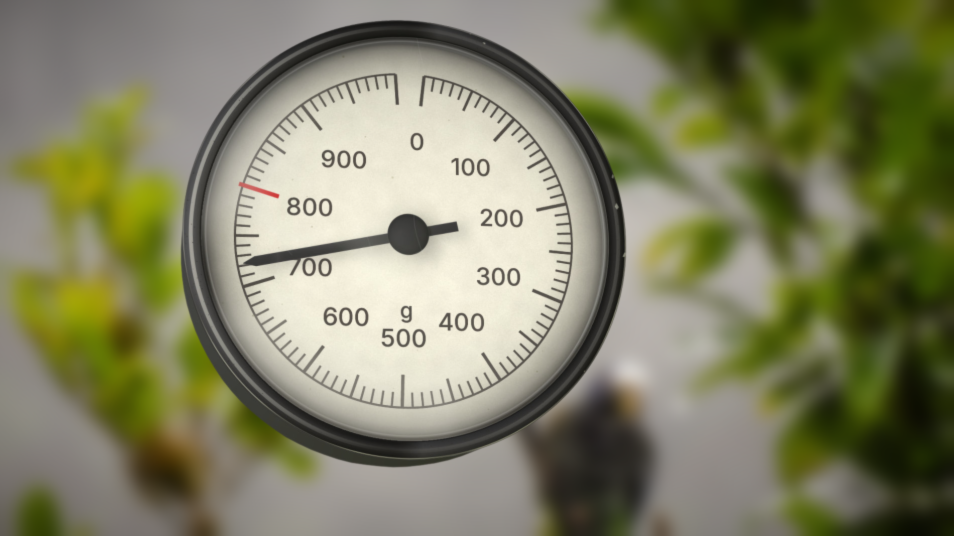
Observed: 720 g
